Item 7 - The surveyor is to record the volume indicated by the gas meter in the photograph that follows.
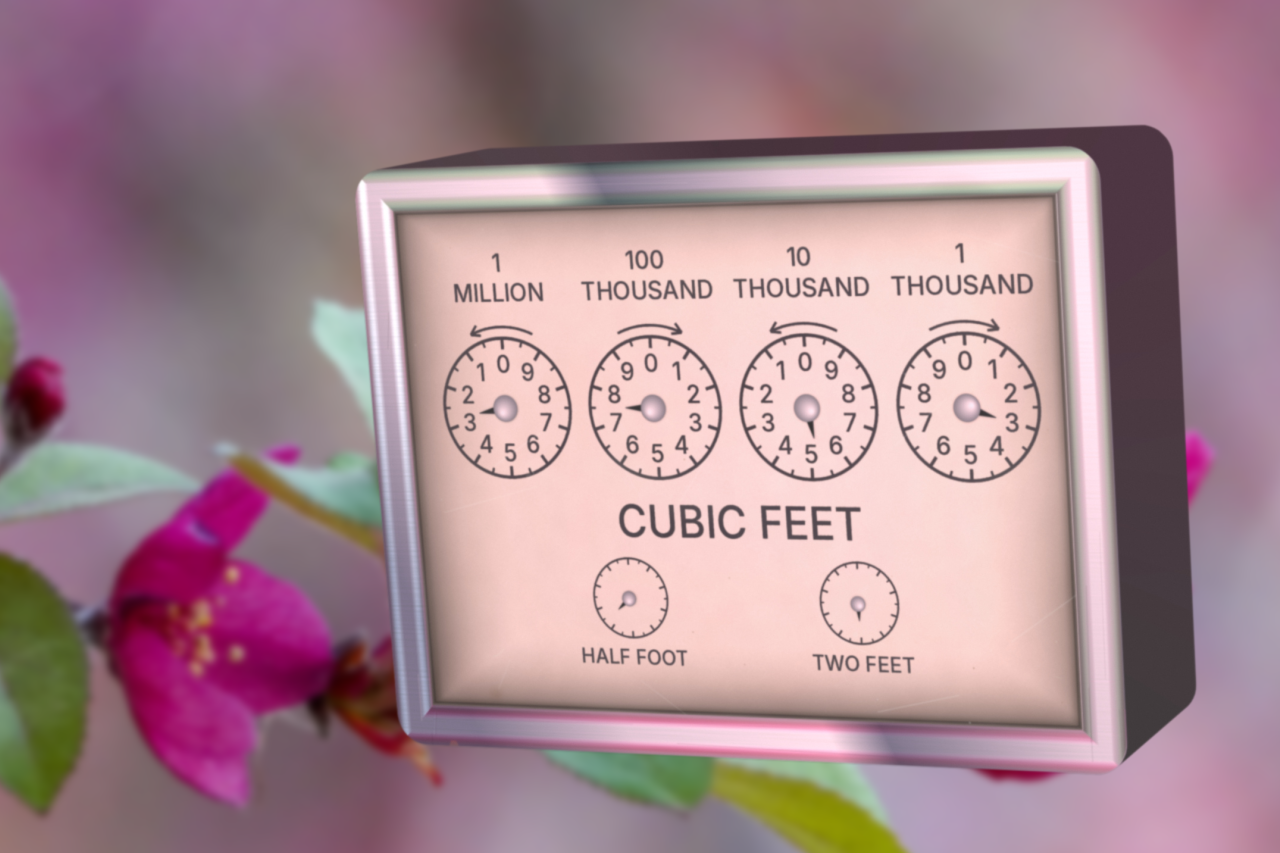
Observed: 275300 ft³
